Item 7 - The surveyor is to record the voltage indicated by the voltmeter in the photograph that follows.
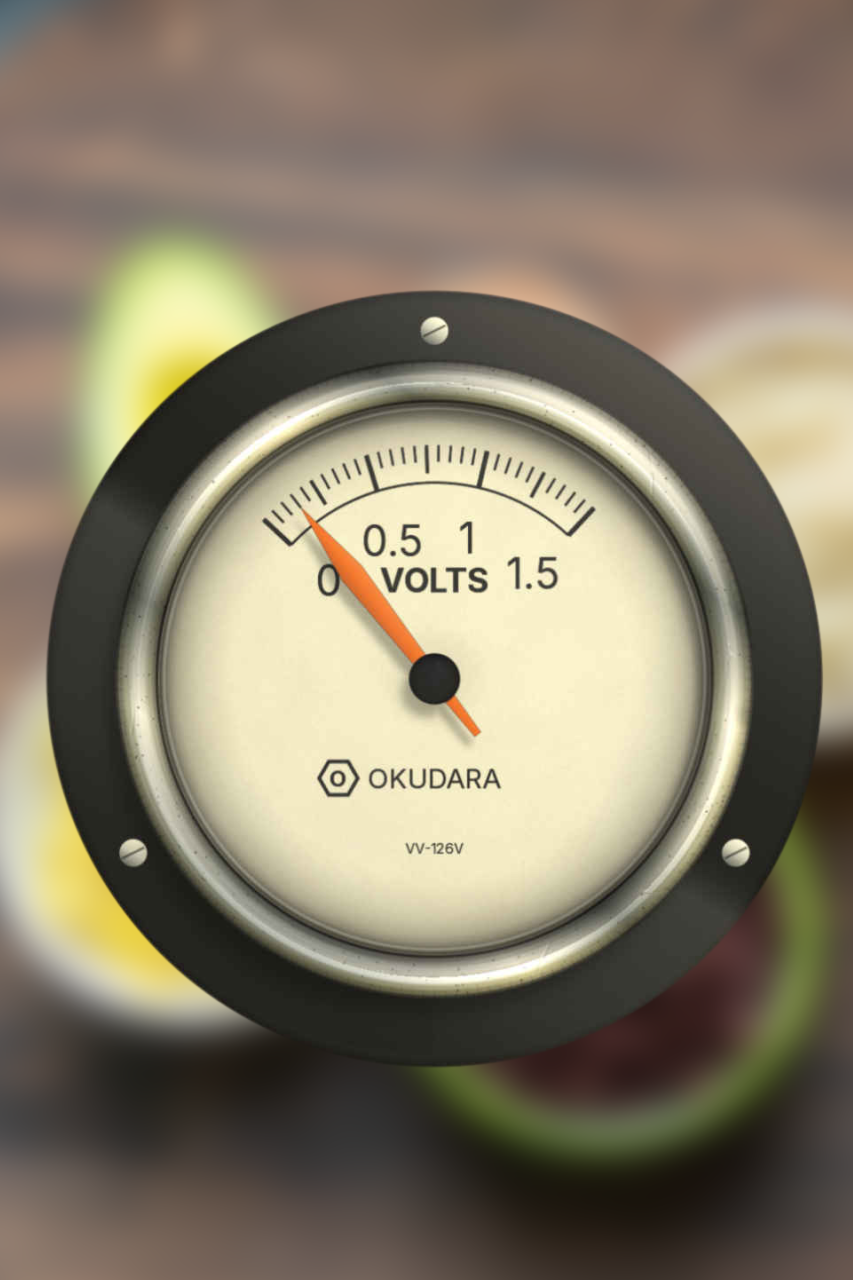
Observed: 0.15 V
